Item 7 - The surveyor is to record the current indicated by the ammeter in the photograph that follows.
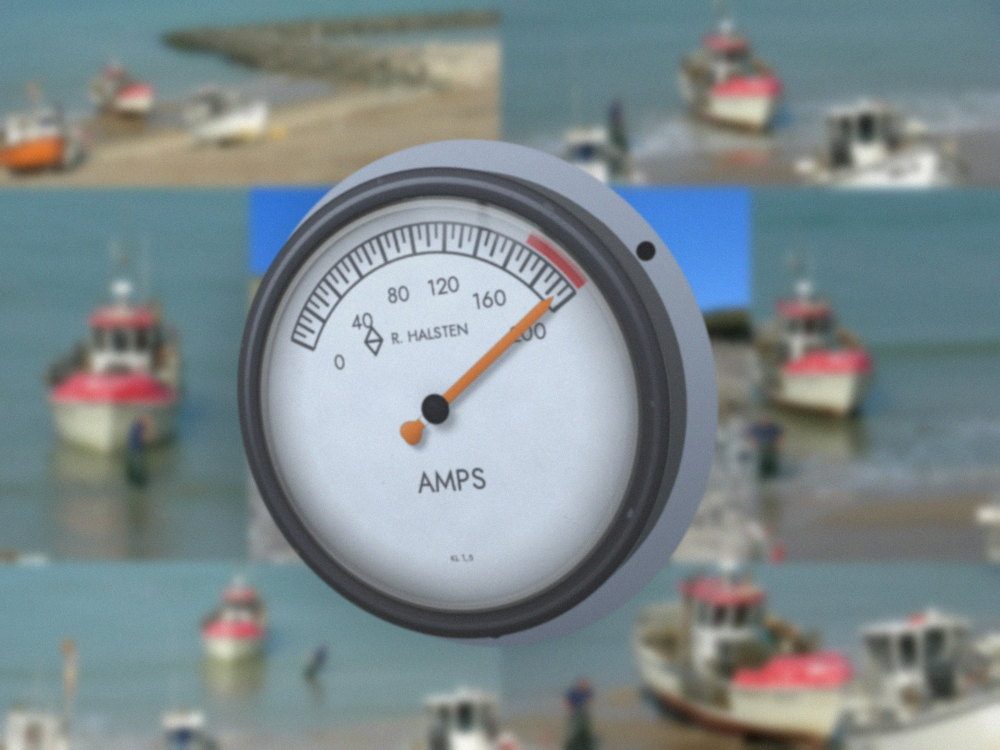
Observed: 195 A
